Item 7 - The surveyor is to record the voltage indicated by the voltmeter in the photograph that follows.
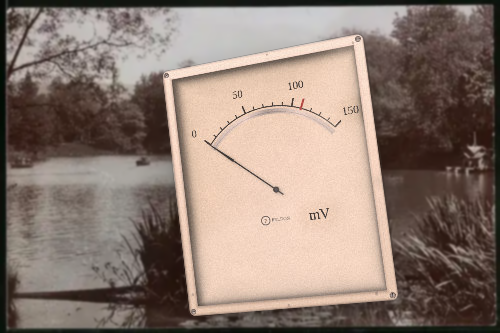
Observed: 0 mV
